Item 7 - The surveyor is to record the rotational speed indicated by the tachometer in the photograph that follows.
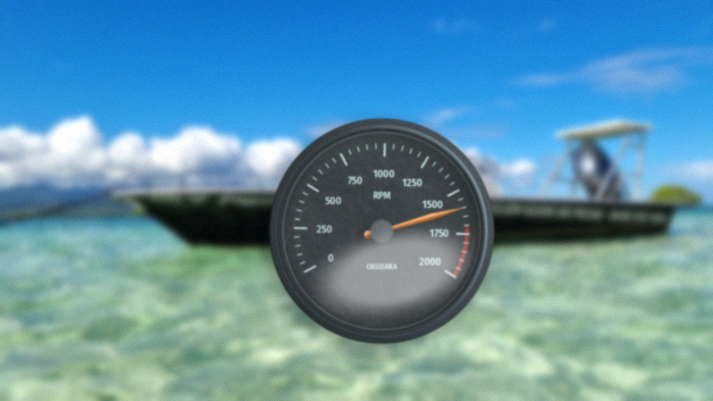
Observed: 1600 rpm
